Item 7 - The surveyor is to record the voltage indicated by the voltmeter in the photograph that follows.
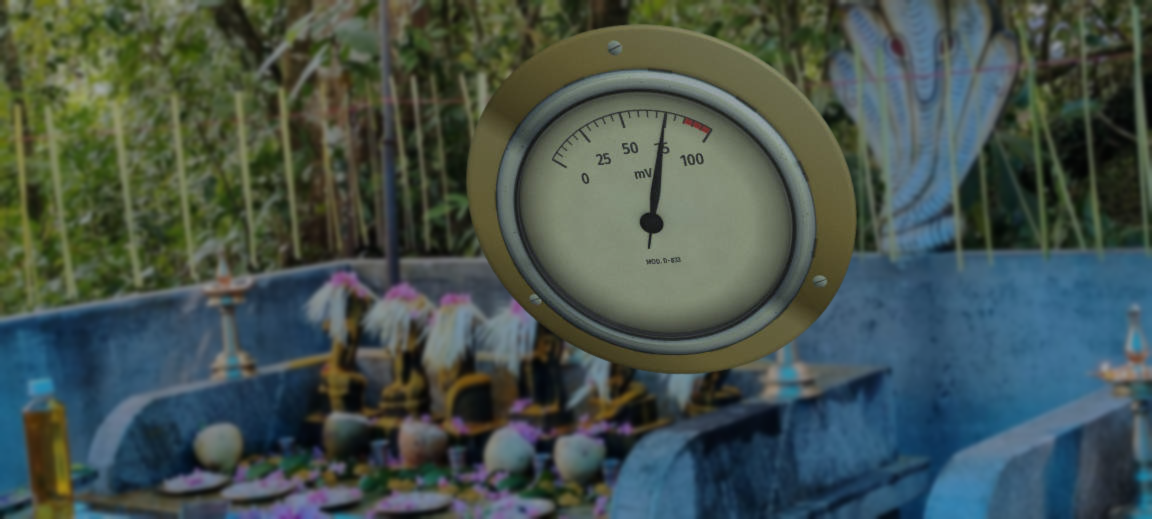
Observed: 75 mV
